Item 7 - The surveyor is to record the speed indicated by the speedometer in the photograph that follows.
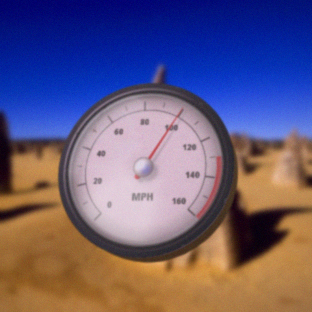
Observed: 100 mph
